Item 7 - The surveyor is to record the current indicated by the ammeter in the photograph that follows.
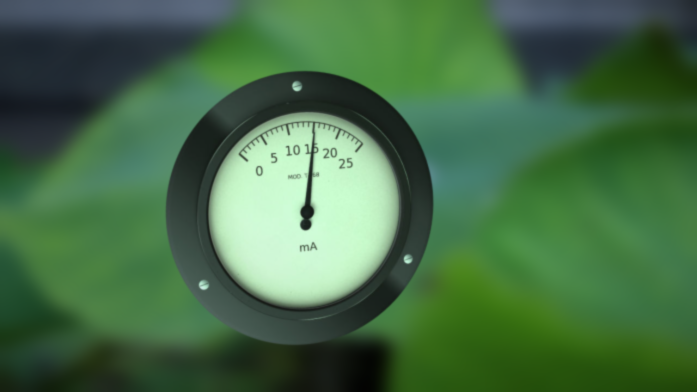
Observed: 15 mA
